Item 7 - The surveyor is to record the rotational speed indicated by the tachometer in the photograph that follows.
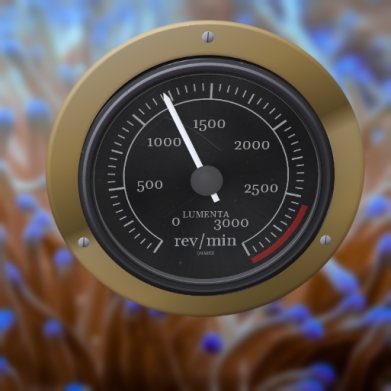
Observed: 1225 rpm
